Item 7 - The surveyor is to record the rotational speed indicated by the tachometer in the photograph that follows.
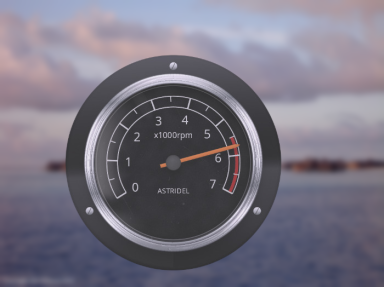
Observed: 5750 rpm
